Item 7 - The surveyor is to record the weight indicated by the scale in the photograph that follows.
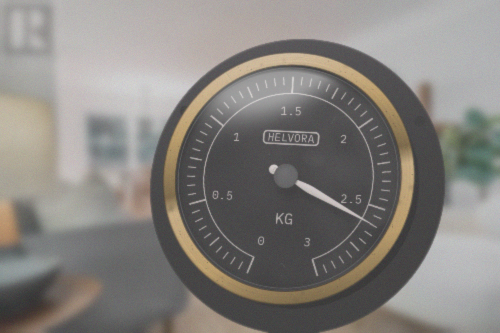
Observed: 2.6 kg
